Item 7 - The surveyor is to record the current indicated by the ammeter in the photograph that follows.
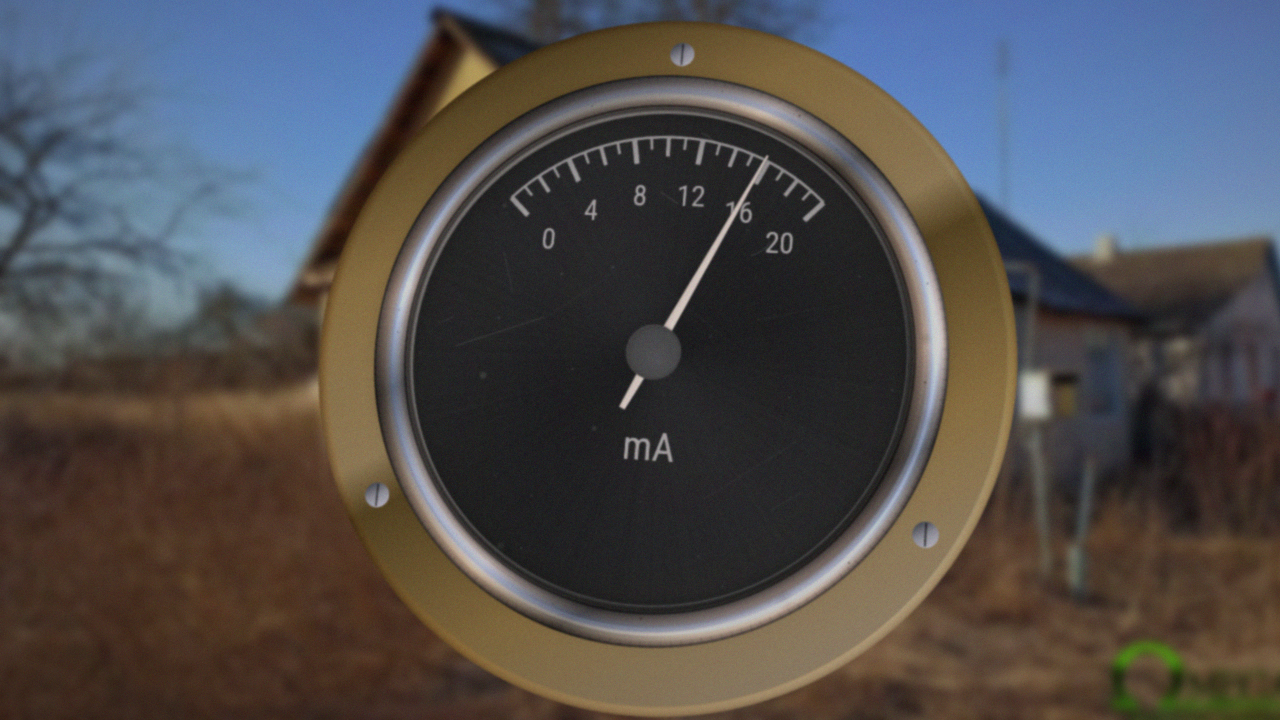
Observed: 16 mA
